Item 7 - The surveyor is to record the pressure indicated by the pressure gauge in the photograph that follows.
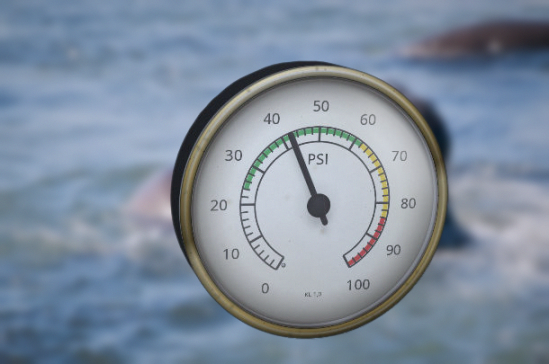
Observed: 42 psi
